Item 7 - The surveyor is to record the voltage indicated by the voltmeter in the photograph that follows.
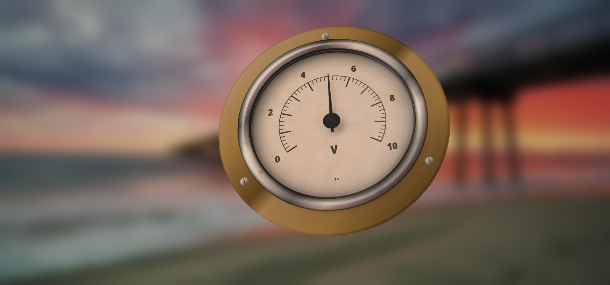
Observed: 5 V
